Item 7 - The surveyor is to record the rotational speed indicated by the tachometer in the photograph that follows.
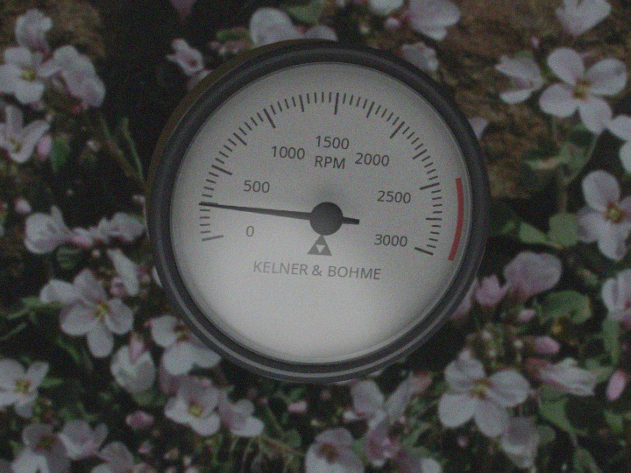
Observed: 250 rpm
